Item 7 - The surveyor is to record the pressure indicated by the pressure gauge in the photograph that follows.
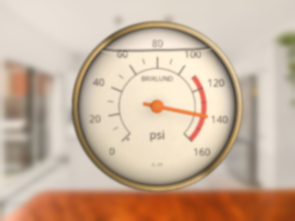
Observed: 140 psi
